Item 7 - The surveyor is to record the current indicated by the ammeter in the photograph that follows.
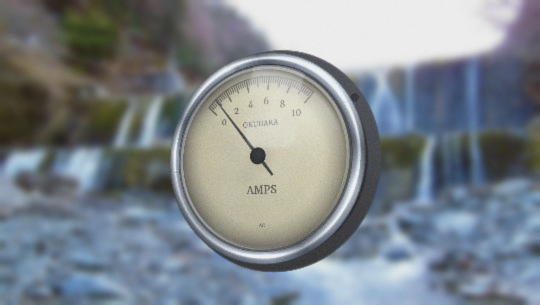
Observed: 1 A
